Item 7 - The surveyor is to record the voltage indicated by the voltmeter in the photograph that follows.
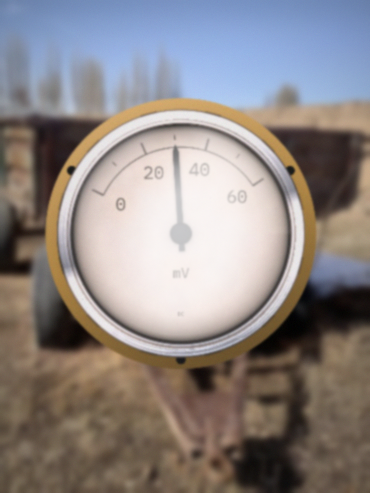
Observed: 30 mV
